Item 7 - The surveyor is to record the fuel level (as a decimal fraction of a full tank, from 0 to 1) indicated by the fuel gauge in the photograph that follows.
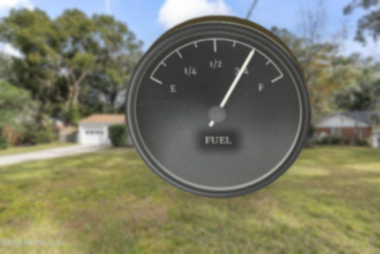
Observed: 0.75
